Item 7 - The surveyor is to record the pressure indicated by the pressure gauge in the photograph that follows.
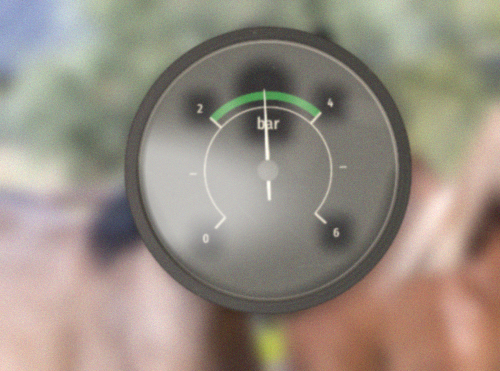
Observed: 3 bar
